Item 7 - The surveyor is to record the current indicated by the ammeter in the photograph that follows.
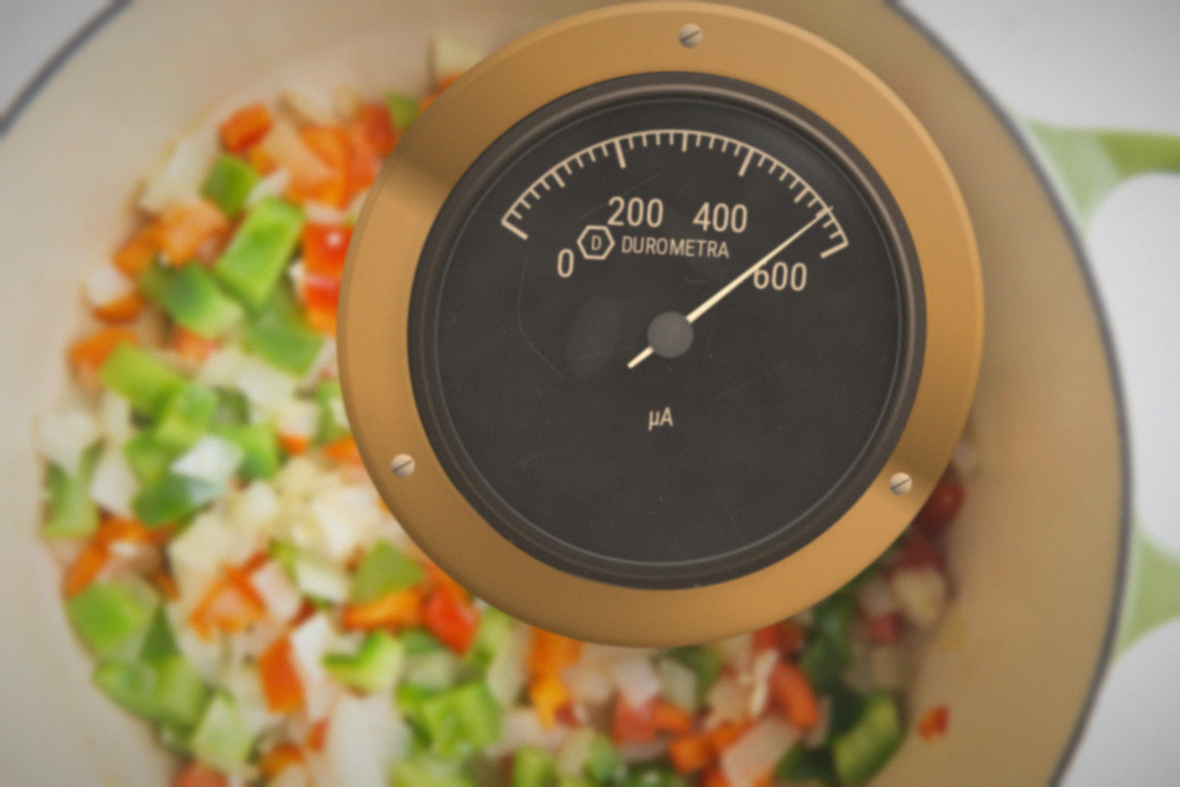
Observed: 540 µA
